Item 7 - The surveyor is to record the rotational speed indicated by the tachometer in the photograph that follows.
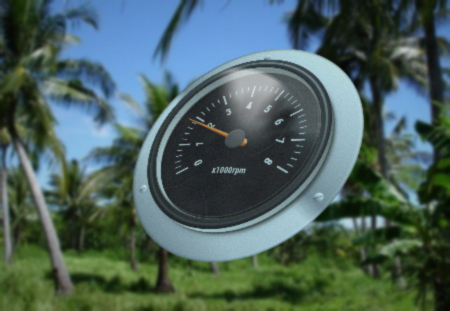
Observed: 1800 rpm
